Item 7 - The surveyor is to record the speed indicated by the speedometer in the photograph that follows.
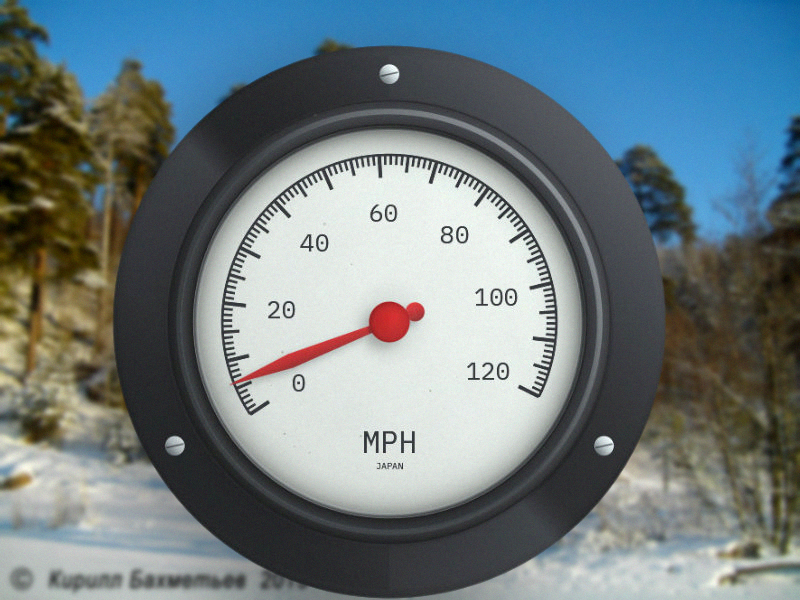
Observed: 6 mph
